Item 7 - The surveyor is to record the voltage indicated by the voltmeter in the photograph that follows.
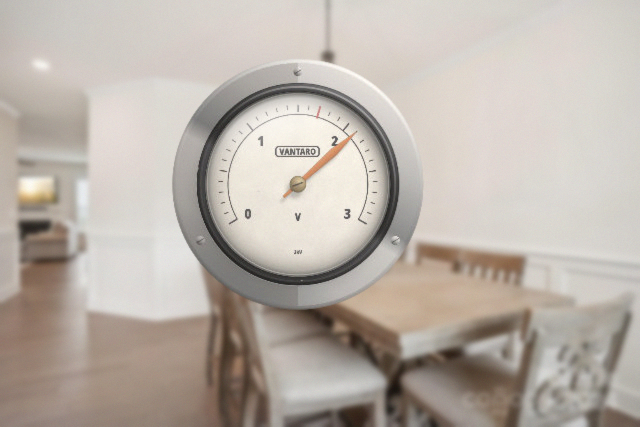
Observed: 2.1 V
